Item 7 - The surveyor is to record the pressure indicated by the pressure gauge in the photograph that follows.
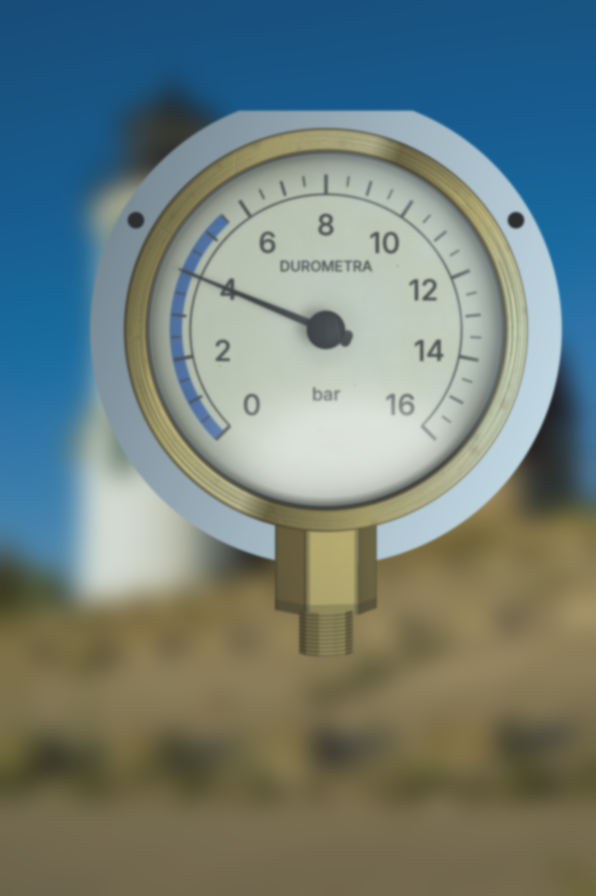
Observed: 4 bar
